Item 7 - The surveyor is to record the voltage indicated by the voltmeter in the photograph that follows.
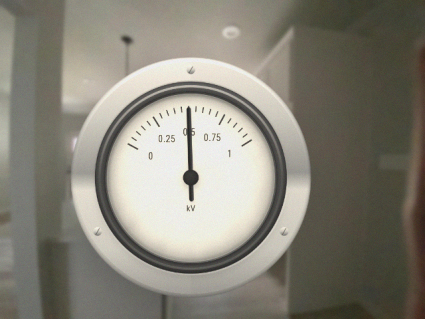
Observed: 0.5 kV
